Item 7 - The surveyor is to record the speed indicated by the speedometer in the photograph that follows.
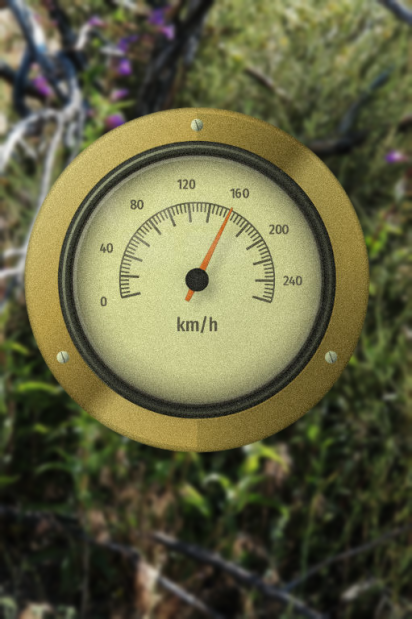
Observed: 160 km/h
